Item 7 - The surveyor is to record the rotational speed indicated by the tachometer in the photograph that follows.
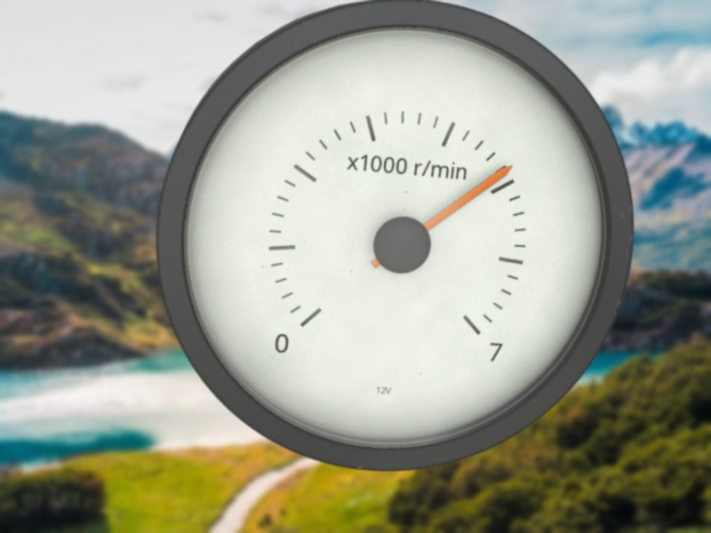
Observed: 4800 rpm
